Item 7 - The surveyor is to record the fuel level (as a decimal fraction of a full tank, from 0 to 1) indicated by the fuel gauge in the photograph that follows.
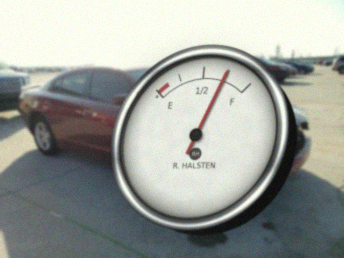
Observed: 0.75
